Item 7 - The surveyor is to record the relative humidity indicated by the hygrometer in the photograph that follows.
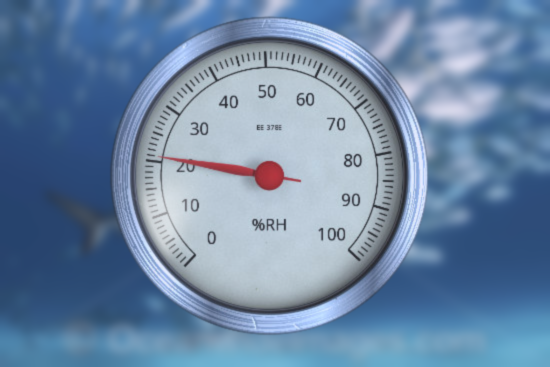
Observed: 21 %
